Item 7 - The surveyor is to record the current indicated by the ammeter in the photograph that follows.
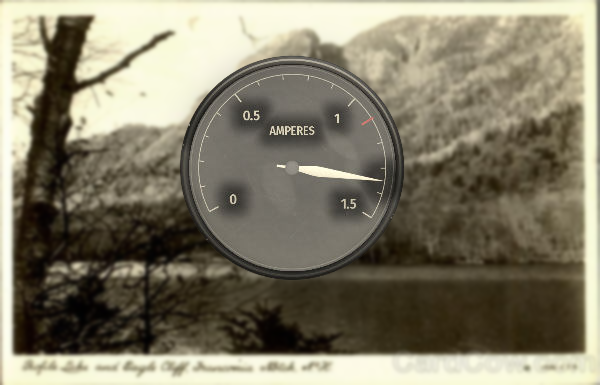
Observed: 1.35 A
